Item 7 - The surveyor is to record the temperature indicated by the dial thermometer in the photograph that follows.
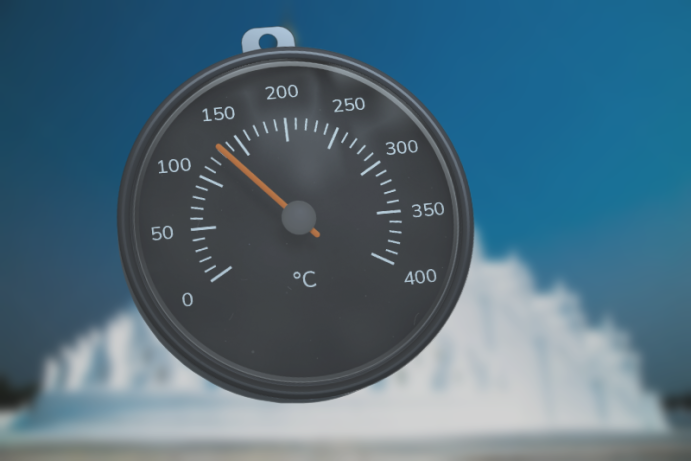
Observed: 130 °C
